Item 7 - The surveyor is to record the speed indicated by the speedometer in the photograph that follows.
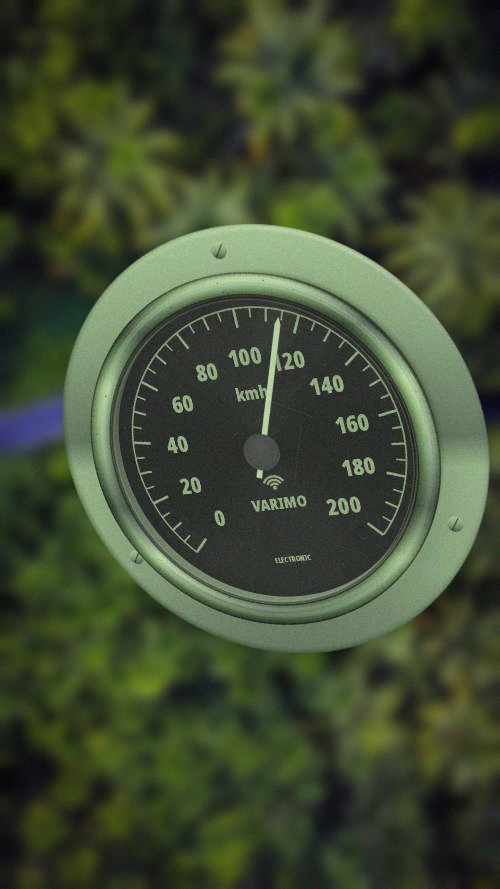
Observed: 115 km/h
